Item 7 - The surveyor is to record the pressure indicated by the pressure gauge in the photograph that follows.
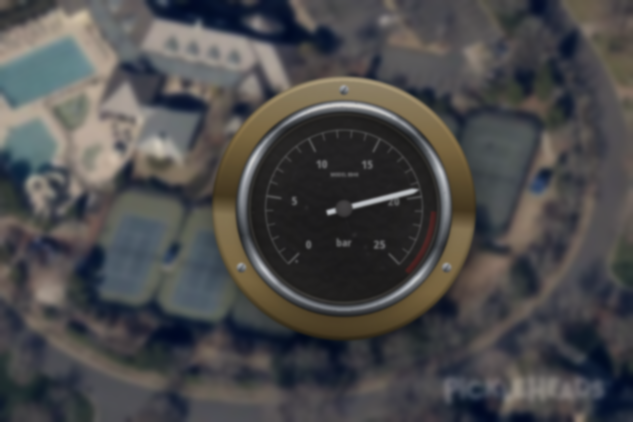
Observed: 19.5 bar
